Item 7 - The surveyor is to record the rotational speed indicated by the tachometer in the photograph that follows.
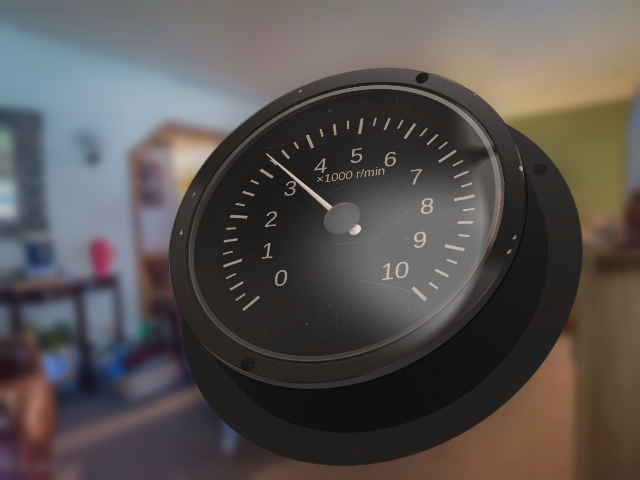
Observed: 3250 rpm
